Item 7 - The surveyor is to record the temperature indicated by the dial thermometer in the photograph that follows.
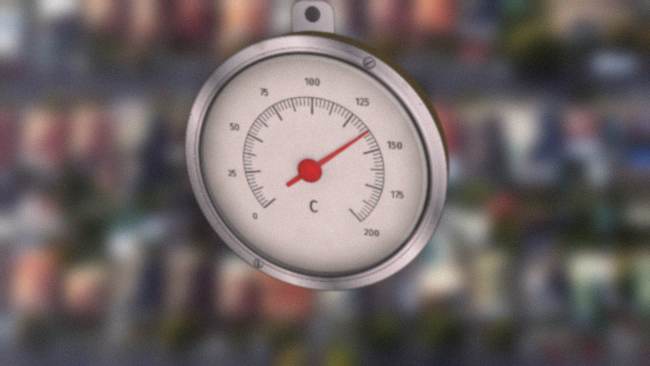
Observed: 137.5 °C
